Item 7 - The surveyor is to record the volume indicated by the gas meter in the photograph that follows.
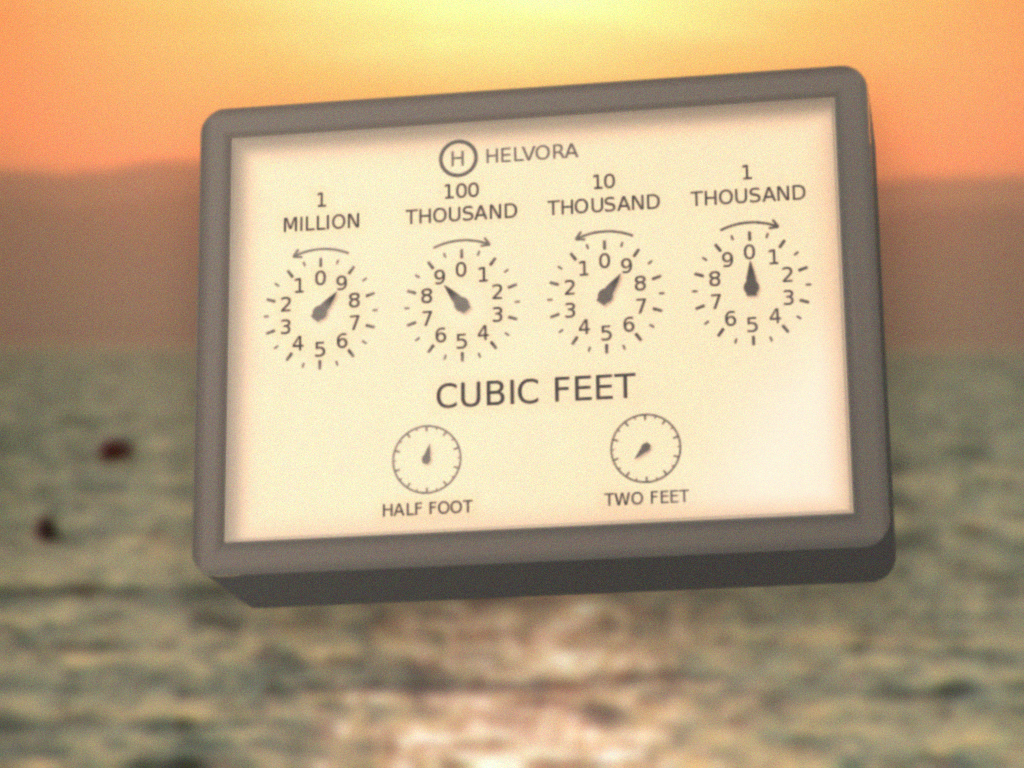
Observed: 889000 ft³
